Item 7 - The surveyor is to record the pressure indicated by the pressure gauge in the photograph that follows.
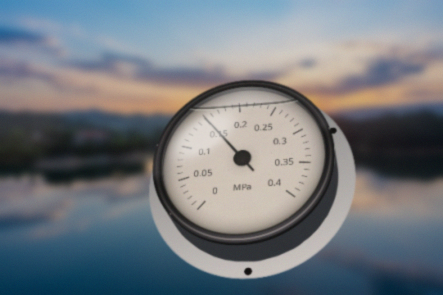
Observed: 0.15 MPa
